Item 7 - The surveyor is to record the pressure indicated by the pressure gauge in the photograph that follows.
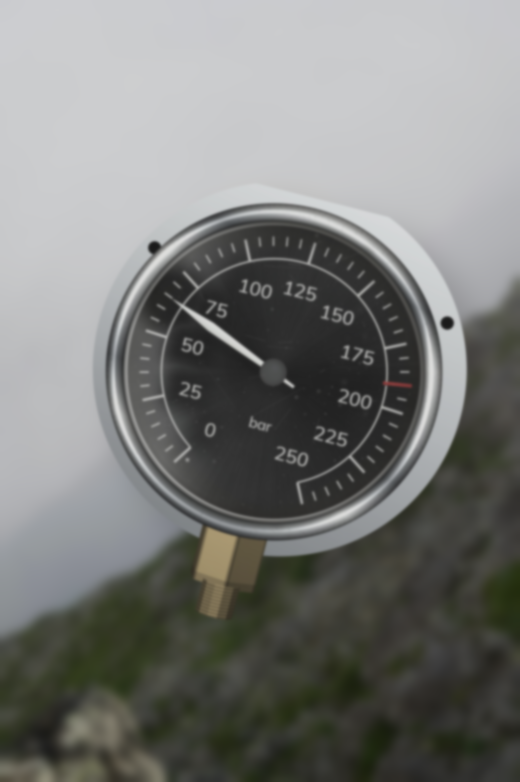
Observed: 65 bar
